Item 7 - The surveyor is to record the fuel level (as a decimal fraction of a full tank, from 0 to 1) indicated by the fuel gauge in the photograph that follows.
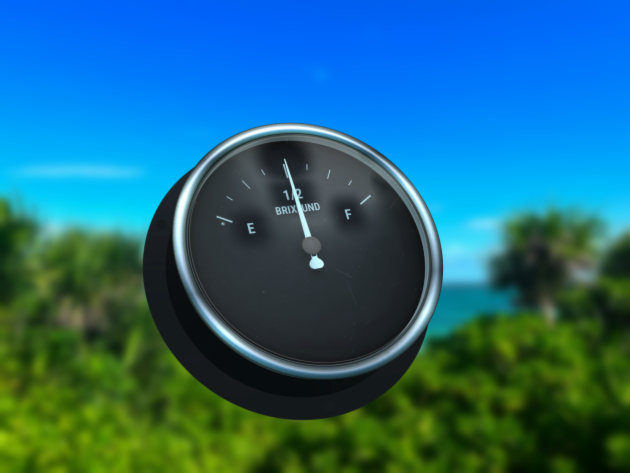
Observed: 0.5
